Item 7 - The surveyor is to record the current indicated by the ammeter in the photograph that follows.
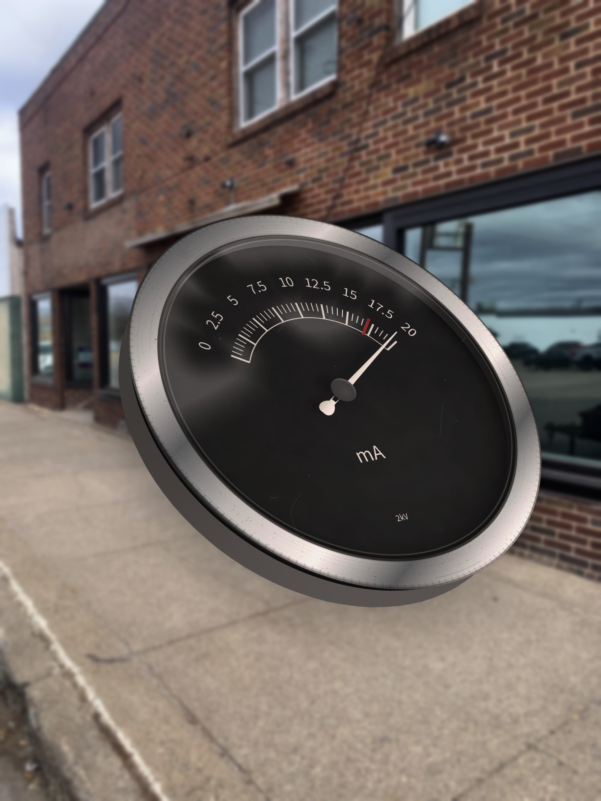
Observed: 19.5 mA
